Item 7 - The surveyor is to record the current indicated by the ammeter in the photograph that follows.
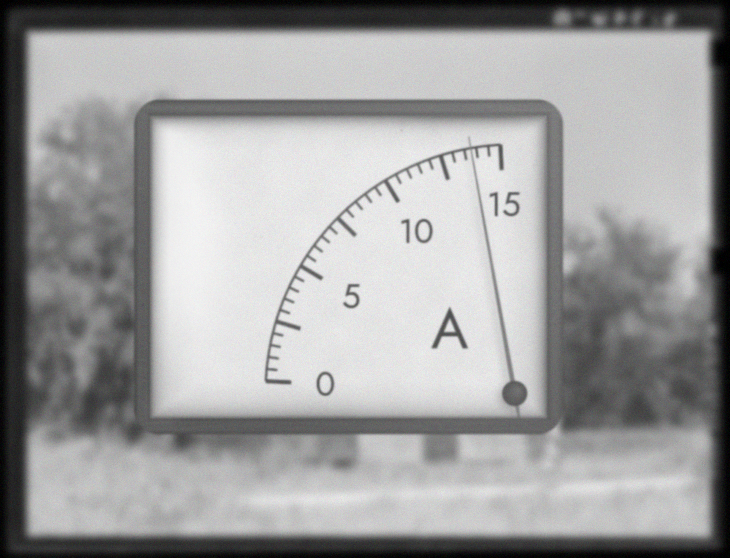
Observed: 13.75 A
